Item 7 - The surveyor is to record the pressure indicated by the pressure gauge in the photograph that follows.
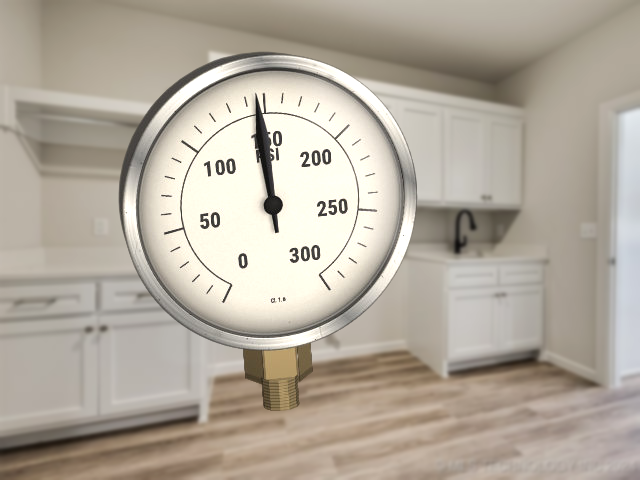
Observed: 145 psi
